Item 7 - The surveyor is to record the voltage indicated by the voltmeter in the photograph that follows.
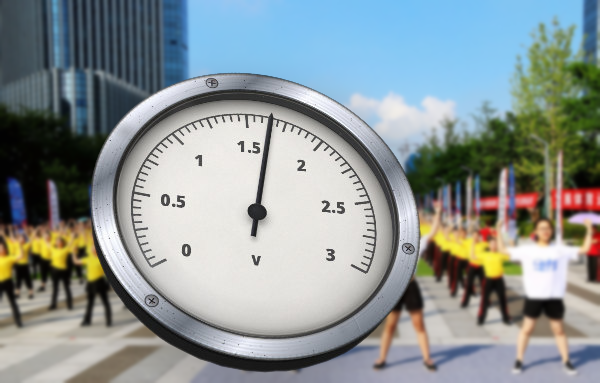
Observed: 1.65 V
